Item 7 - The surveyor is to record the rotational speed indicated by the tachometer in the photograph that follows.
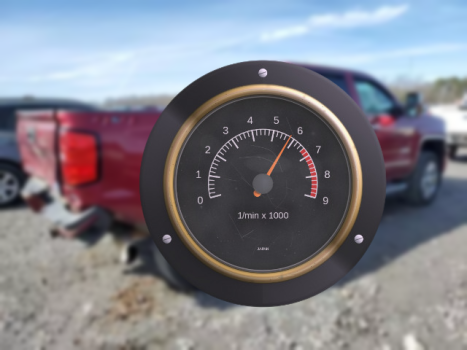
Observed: 5800 rpm
